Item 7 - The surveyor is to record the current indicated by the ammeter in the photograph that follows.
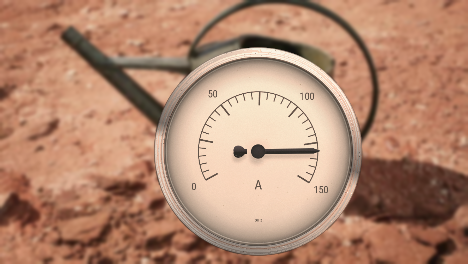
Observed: 130 A
